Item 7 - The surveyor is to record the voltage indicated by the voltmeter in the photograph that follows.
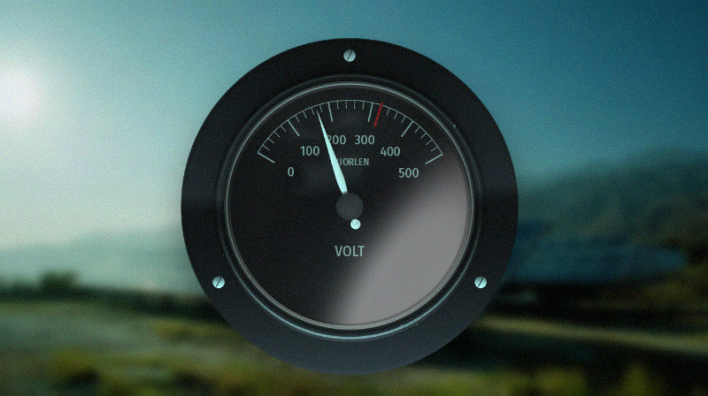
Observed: 170 V
